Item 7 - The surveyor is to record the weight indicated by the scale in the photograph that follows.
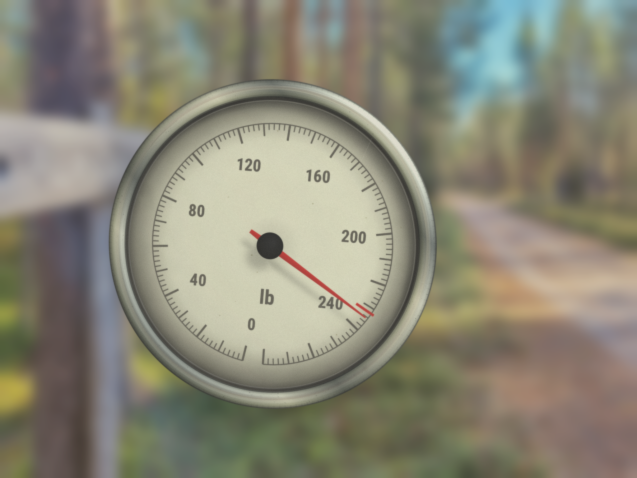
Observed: 234 lb
